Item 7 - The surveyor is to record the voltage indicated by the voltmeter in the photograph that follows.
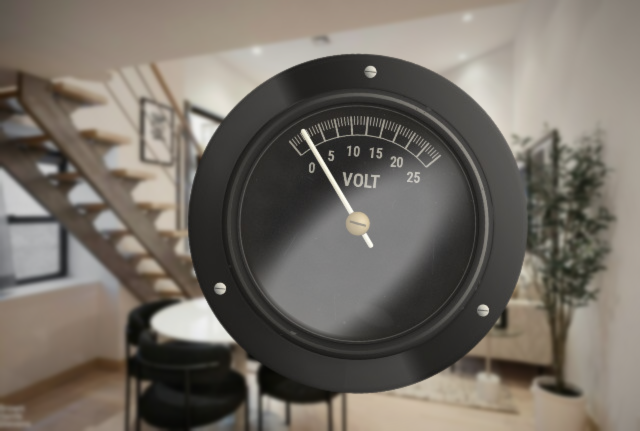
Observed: 2.5 V
